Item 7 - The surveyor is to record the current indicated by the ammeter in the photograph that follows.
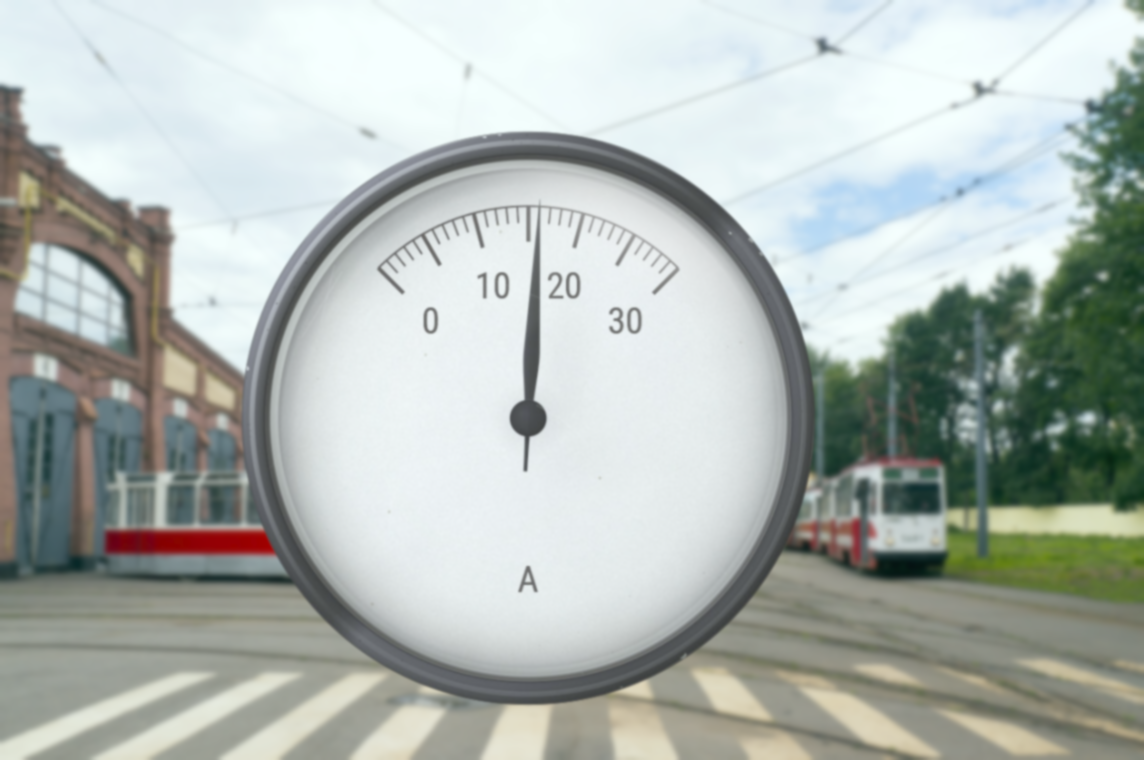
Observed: 16 A
